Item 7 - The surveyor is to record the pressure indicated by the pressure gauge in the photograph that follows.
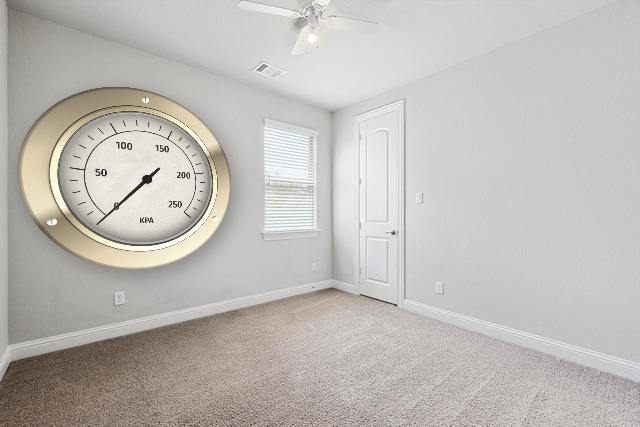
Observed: 0 kPa
